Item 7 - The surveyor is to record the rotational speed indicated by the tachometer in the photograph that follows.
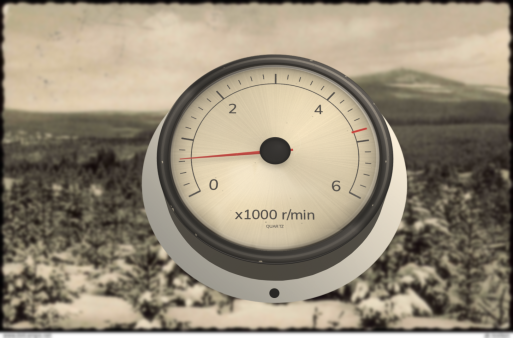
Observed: 600 rpm
